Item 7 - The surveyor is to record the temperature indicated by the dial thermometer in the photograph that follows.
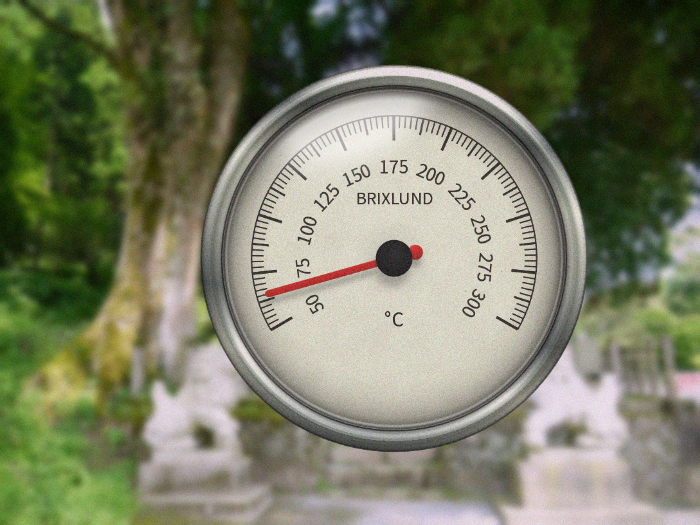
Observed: 65 °C
